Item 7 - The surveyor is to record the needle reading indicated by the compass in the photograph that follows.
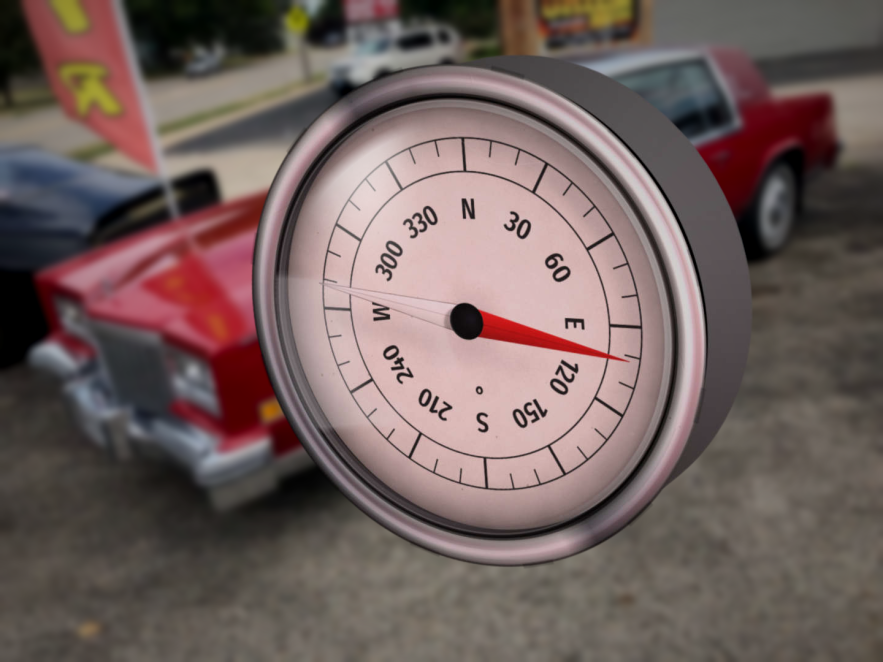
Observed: 100 °
